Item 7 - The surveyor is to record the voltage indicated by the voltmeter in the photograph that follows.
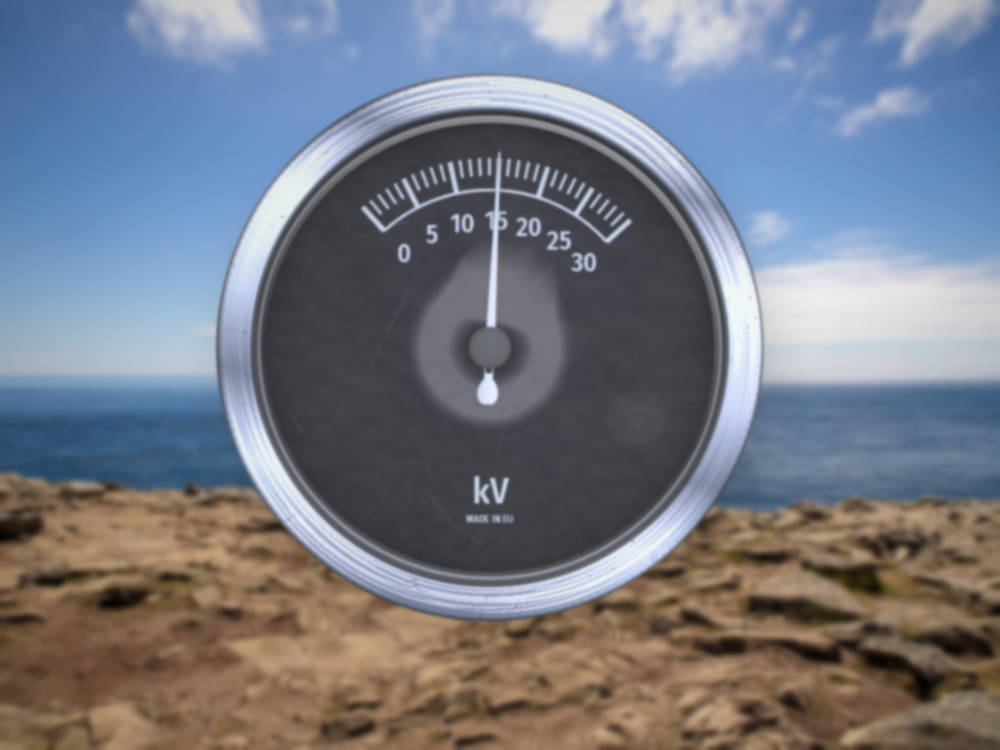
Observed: 15 kV
